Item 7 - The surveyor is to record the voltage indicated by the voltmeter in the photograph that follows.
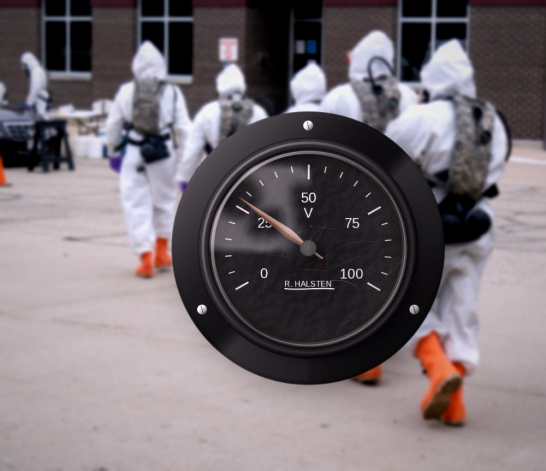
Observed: 27.5 V
